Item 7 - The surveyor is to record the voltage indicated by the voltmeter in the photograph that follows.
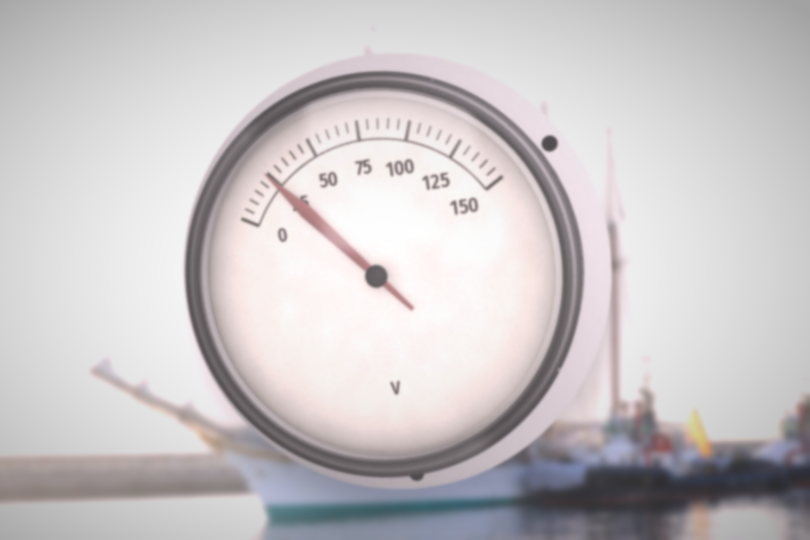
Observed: 25 V
